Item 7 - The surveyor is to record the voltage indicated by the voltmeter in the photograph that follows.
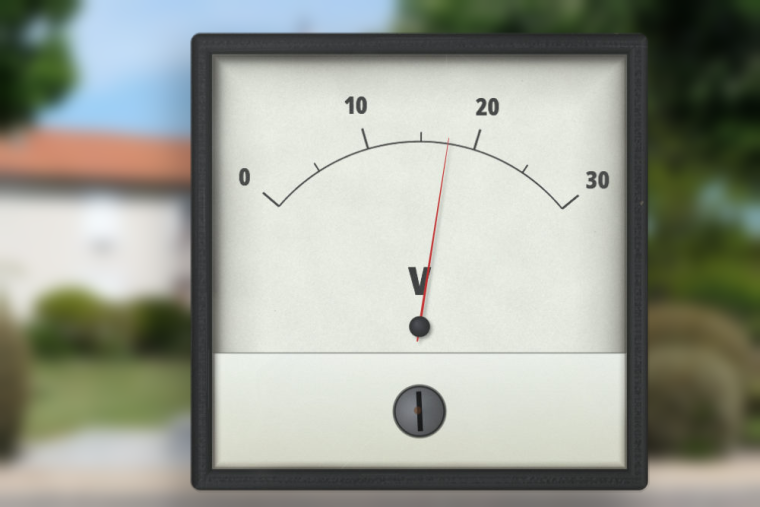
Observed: 17.5 V
